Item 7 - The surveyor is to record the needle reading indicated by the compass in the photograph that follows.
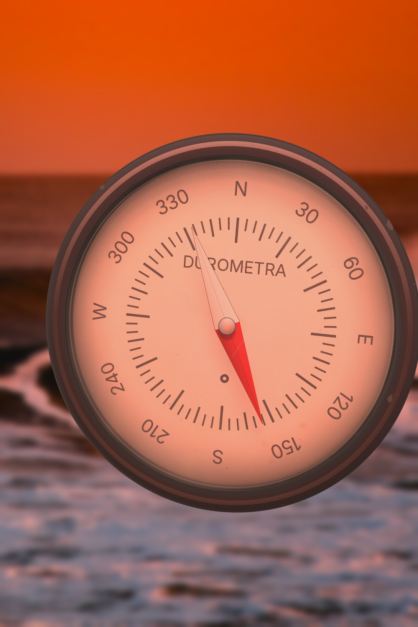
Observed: 155 °
